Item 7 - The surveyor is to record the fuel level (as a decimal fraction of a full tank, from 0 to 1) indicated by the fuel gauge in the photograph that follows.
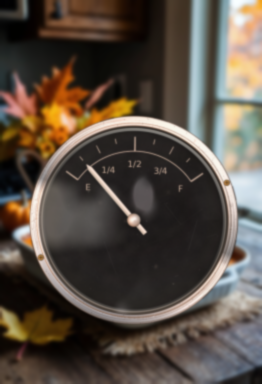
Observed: 0.125
